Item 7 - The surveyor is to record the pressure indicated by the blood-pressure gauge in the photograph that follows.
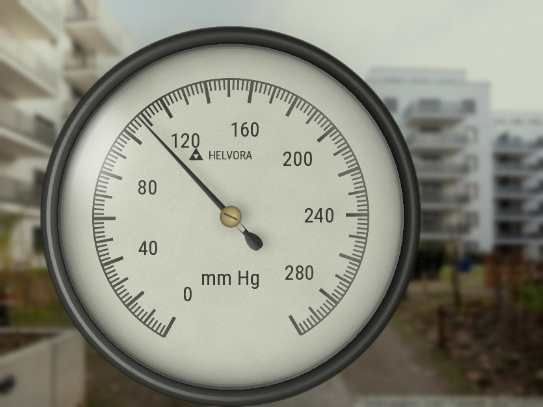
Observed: 108 mmHg
